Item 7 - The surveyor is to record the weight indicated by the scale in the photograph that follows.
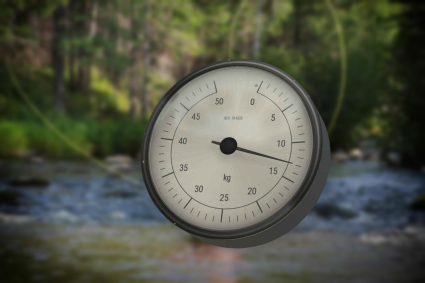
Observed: 13 kg
